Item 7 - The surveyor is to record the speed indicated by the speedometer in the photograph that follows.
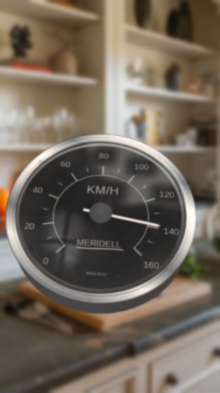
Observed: 140 km/h
